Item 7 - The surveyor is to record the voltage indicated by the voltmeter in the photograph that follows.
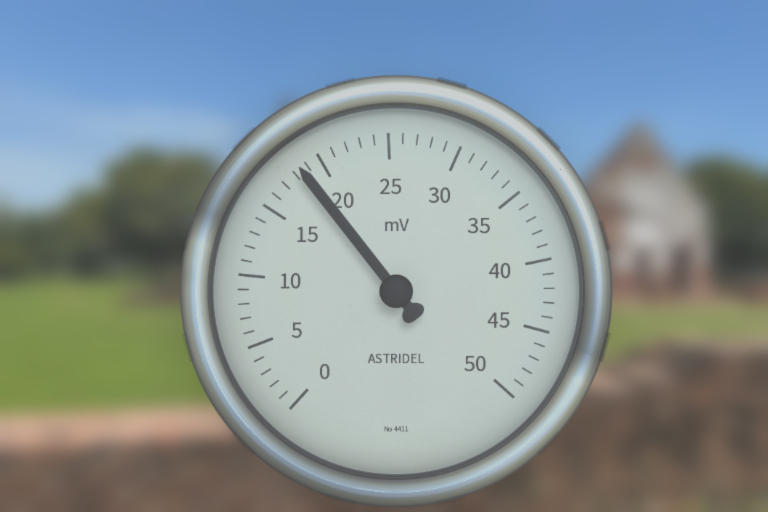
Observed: 18.5 mV
